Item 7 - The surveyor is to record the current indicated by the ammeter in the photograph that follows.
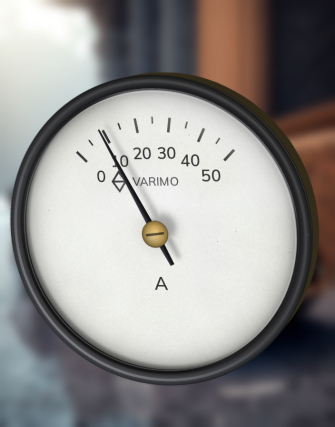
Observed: 10 A
